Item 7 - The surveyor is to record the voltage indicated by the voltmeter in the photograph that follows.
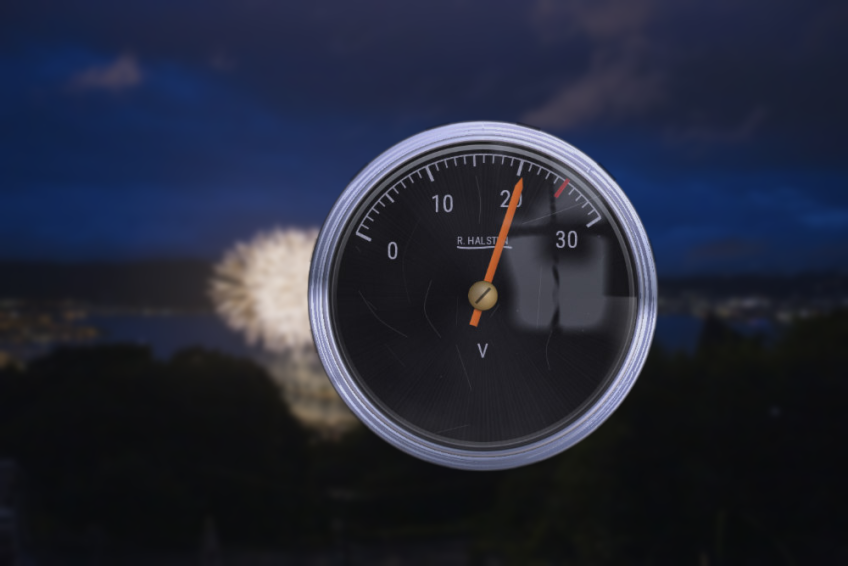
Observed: 20.5 V
